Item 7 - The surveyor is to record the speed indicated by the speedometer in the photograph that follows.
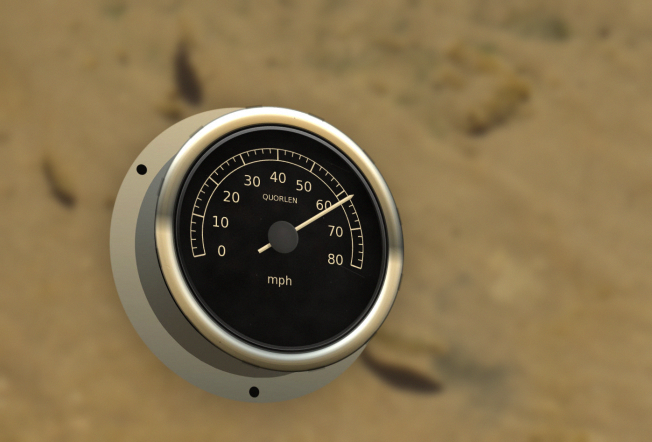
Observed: 62 mph
